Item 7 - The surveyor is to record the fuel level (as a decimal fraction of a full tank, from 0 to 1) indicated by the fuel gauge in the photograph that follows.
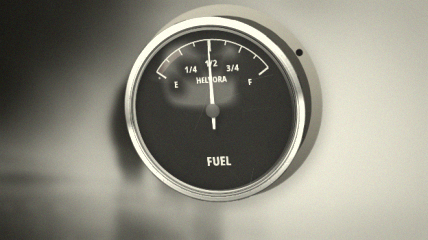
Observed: 0.5
